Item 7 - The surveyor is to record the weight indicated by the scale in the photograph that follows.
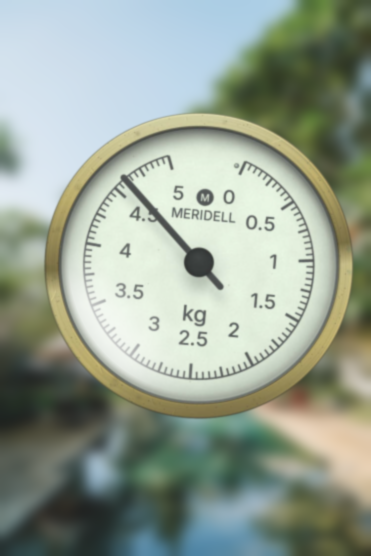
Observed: 4.6 kg
